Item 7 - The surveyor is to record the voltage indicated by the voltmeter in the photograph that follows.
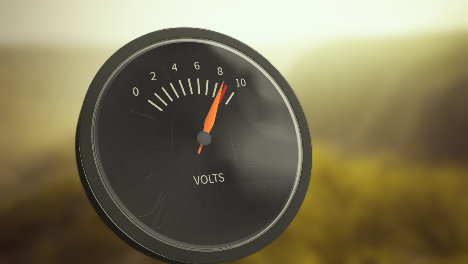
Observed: 8.5 V
